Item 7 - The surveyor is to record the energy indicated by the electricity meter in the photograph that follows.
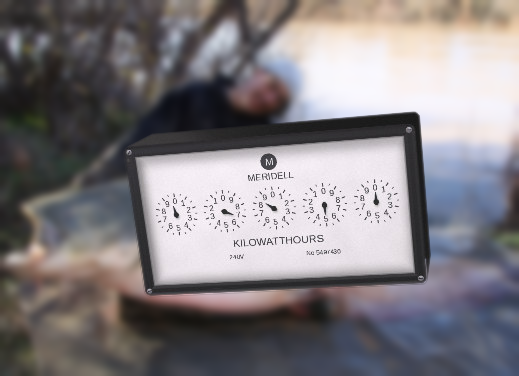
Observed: 96850 kWh
